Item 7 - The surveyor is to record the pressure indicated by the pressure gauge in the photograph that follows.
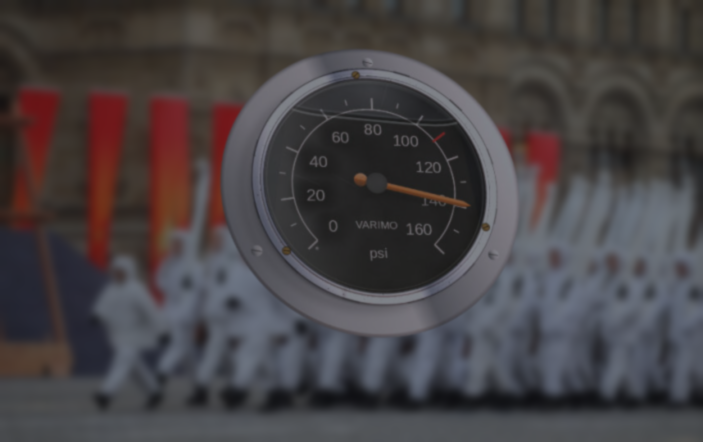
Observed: 140 psi
